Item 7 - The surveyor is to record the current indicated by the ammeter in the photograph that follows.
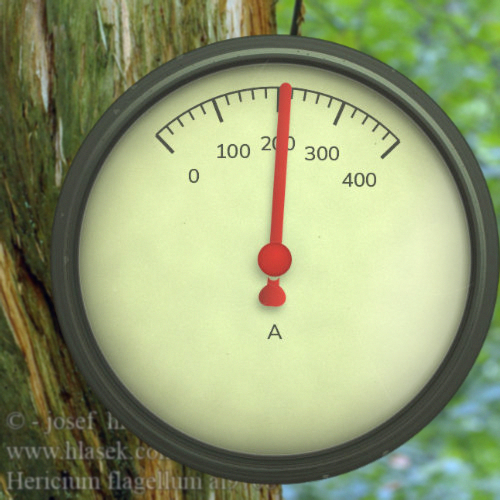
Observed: 210 A
